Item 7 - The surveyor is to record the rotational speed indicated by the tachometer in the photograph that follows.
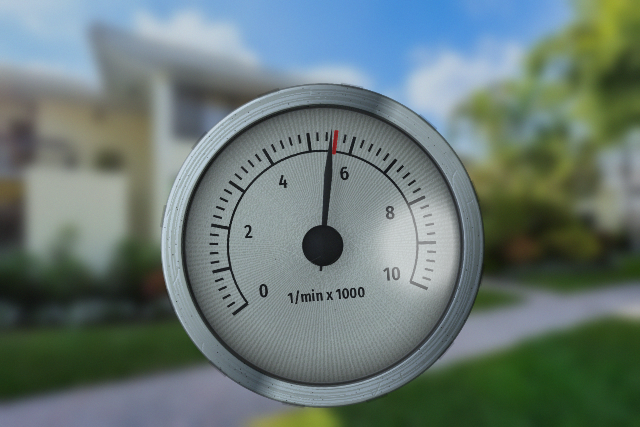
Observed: 5500 rpm
